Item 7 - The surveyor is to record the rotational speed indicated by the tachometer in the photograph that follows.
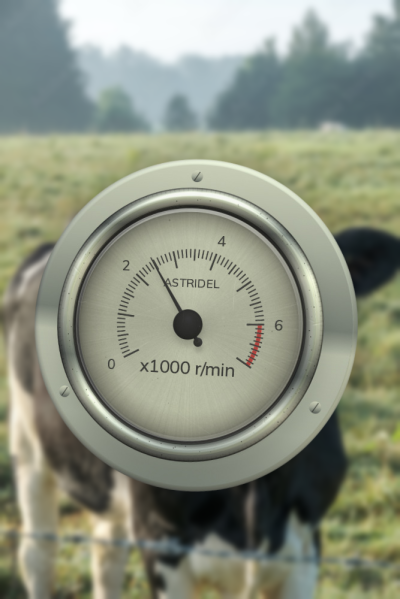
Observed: 2500 rpm
